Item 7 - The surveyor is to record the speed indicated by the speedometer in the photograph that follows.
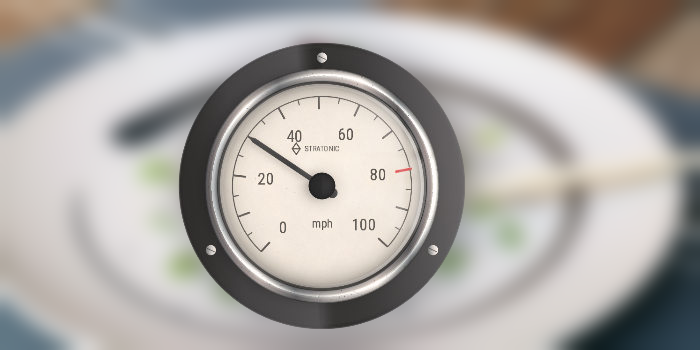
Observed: 30 mph
